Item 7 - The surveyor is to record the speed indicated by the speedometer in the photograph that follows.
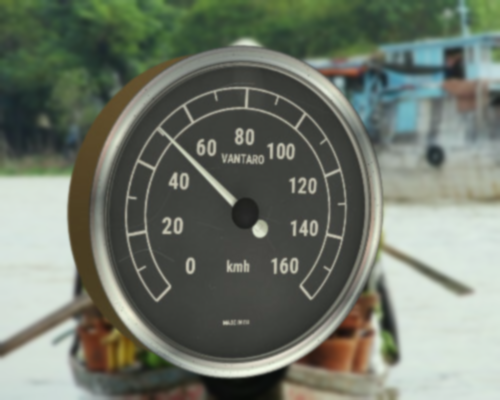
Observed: 50 km/h
